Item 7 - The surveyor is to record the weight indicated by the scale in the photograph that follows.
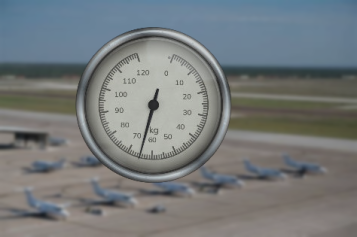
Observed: 65 kg
